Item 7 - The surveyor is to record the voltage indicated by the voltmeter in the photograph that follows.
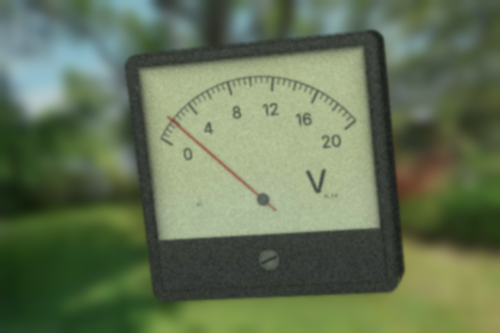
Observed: 2 V
